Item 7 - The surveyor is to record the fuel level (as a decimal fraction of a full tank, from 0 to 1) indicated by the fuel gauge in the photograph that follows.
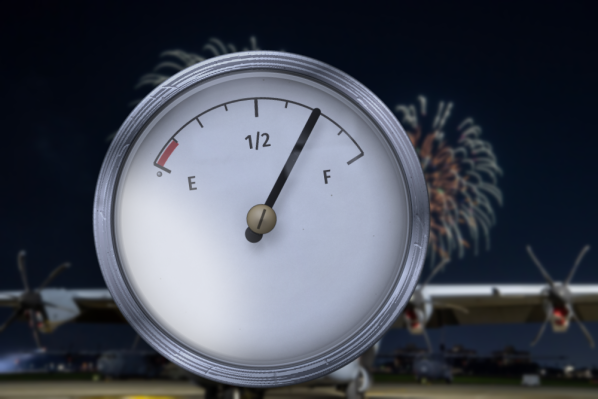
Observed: 0.75
